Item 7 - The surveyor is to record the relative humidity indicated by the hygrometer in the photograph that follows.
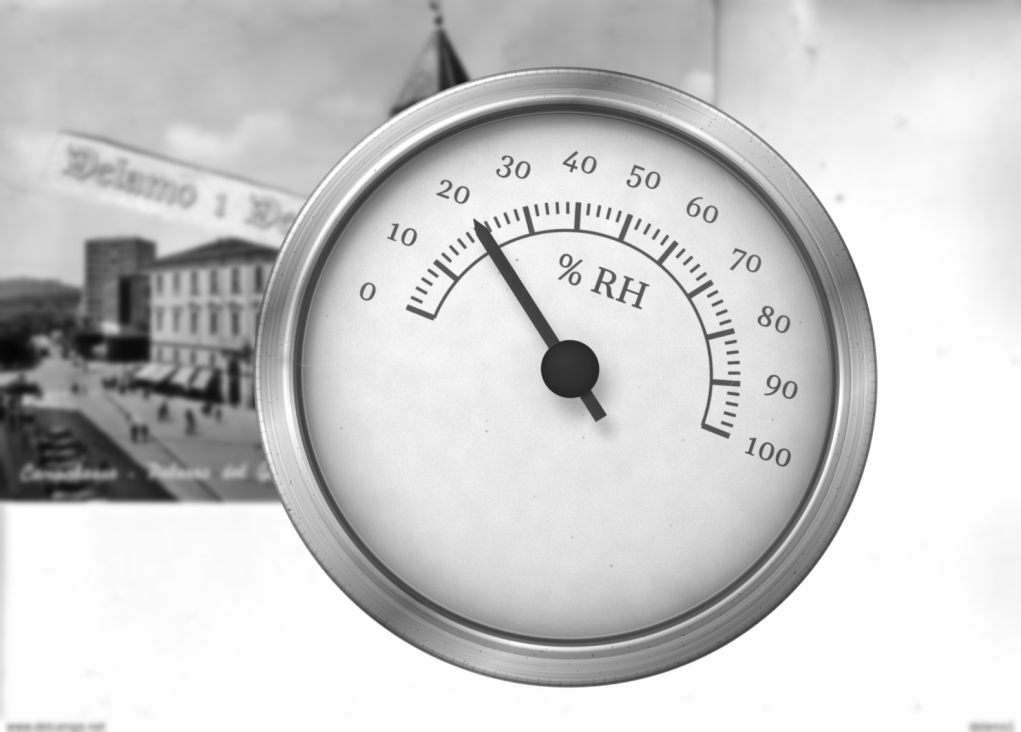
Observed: 20 %
